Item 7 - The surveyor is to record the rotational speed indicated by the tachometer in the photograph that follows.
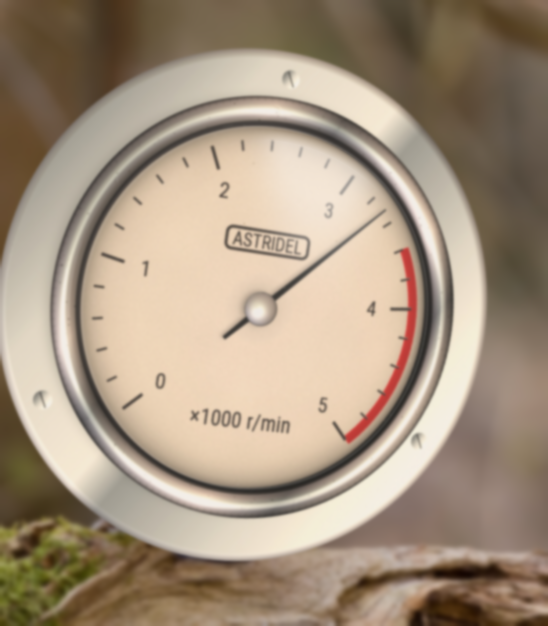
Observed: 3300 rpm
